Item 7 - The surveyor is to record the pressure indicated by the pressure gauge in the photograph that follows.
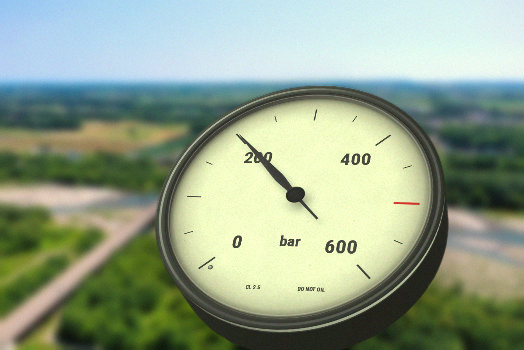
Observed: 200 bar
